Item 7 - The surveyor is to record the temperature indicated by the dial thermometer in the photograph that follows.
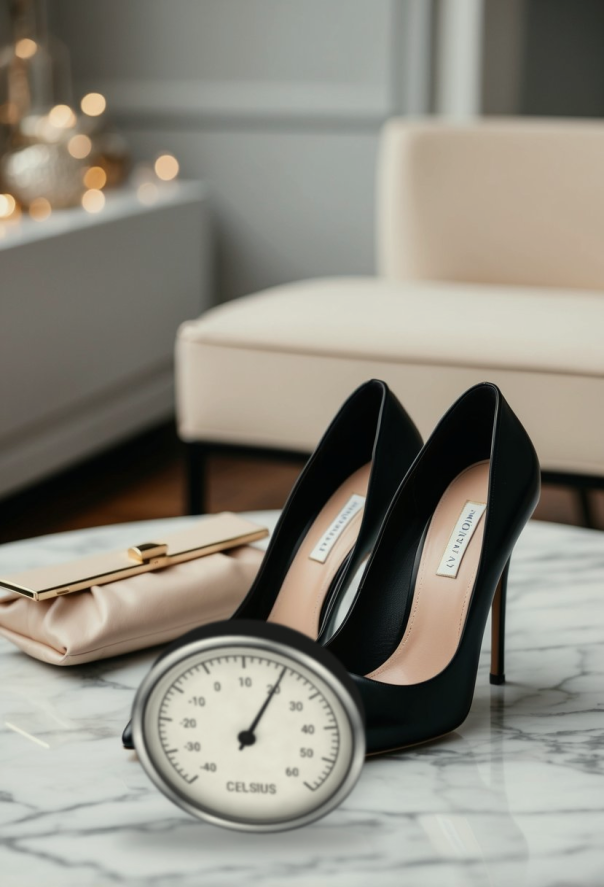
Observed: 20 °C
